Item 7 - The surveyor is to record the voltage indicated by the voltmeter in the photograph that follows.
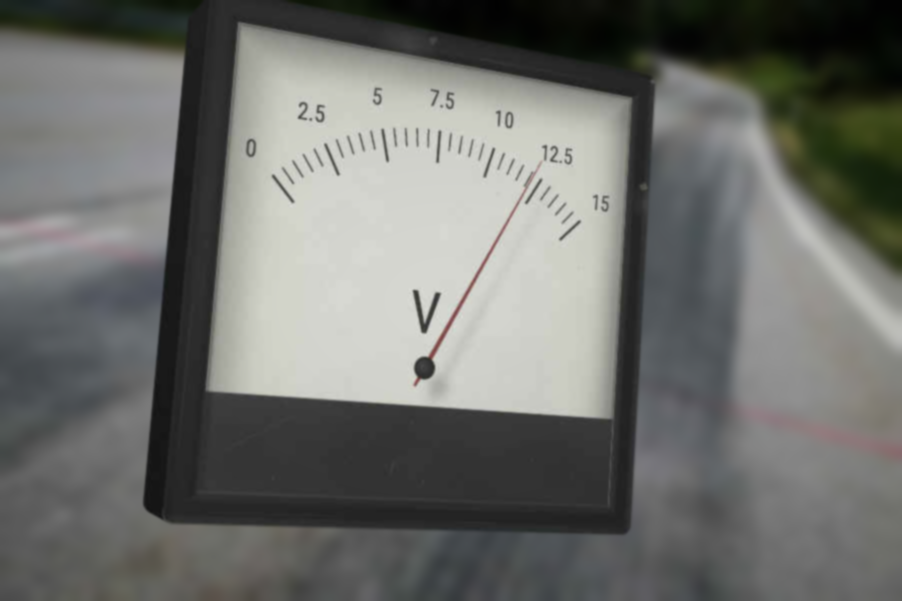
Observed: 12 V
